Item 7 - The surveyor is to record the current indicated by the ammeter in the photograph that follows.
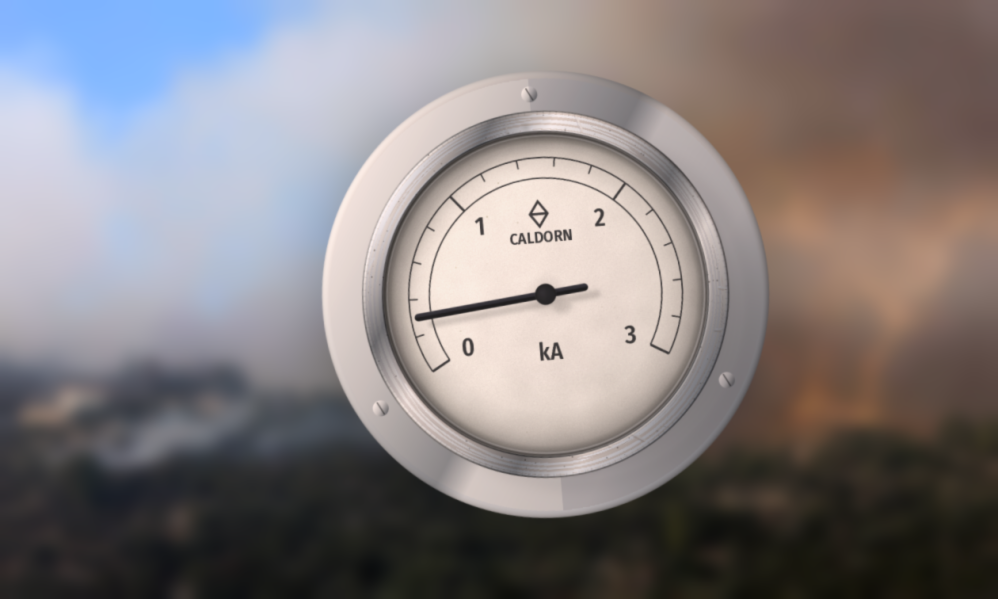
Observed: 0.3 kA
